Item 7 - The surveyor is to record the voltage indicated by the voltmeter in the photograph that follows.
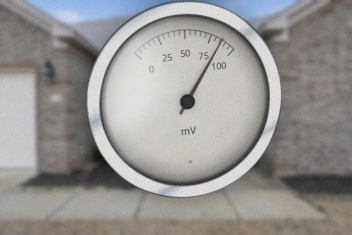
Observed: 85 mV
